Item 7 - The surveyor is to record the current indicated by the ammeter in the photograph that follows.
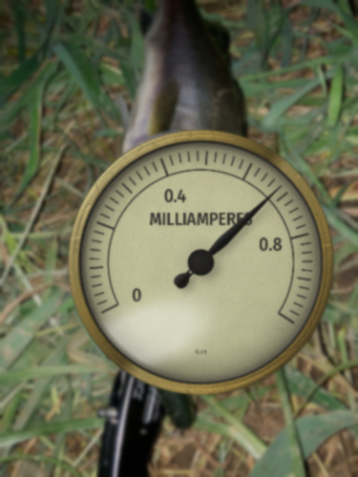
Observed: 0.68 mA
